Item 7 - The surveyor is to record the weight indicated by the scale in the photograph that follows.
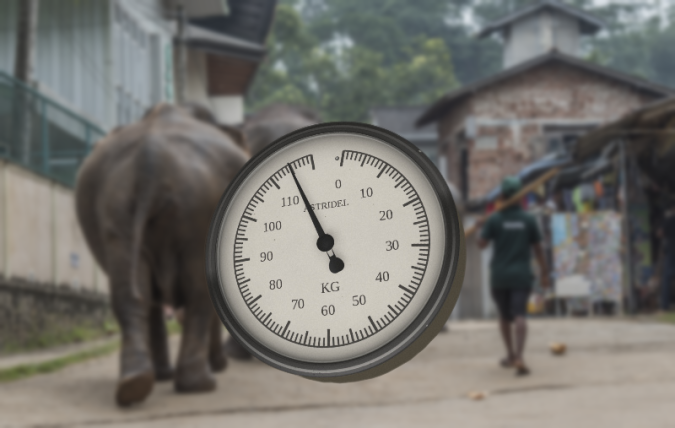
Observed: 115 kg
